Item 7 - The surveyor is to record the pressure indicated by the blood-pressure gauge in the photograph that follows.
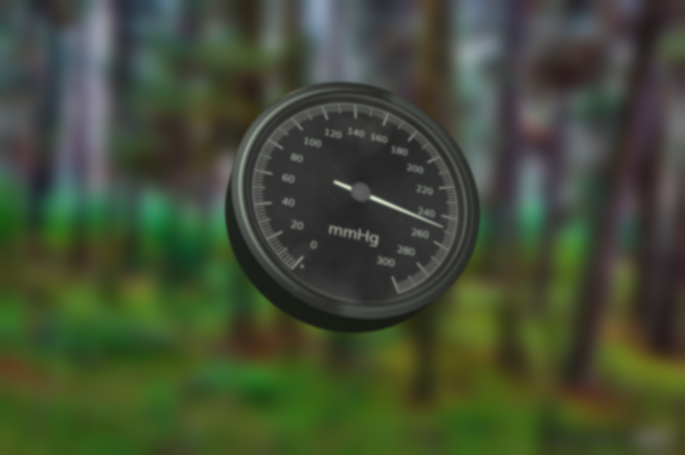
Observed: 250 mmHg
